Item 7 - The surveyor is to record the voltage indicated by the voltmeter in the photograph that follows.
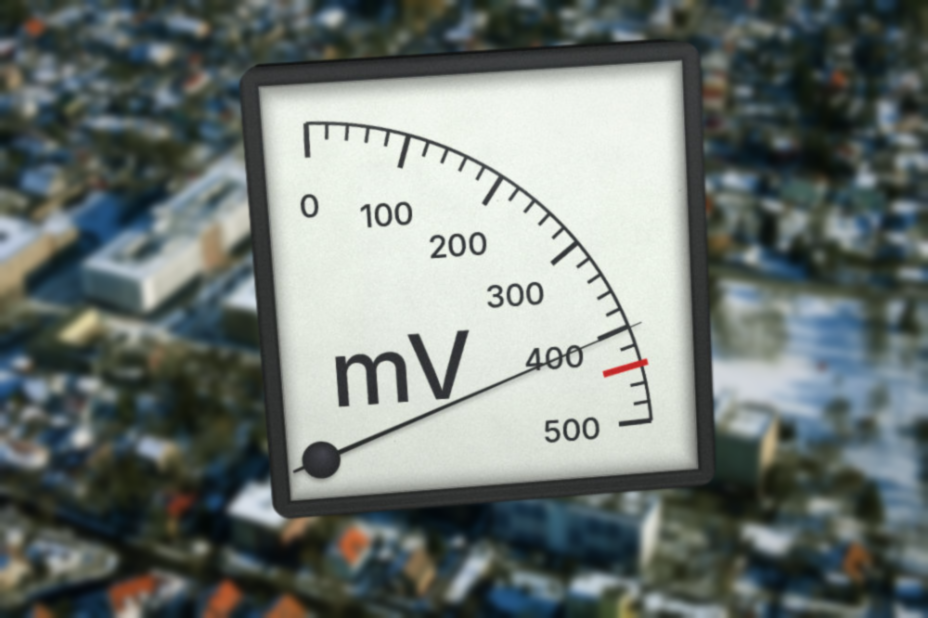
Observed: 400 mV
